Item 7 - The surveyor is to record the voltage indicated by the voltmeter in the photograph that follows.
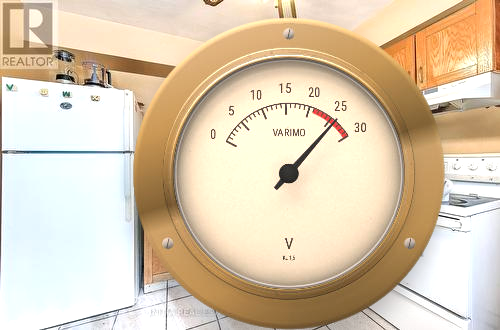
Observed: 26 V
